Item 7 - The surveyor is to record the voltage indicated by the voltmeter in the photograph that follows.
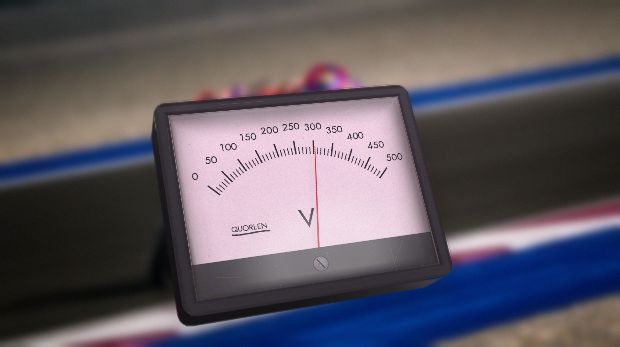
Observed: 300 V
